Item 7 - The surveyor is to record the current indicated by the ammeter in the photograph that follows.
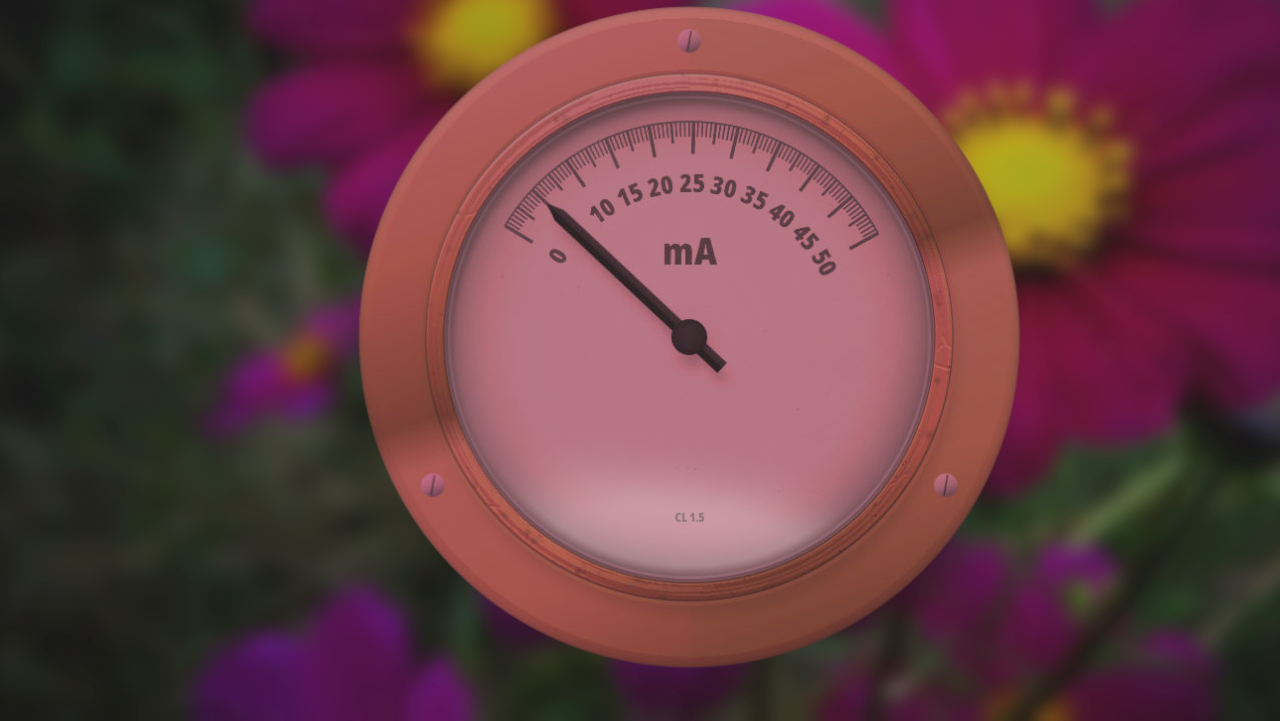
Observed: 5 mA
